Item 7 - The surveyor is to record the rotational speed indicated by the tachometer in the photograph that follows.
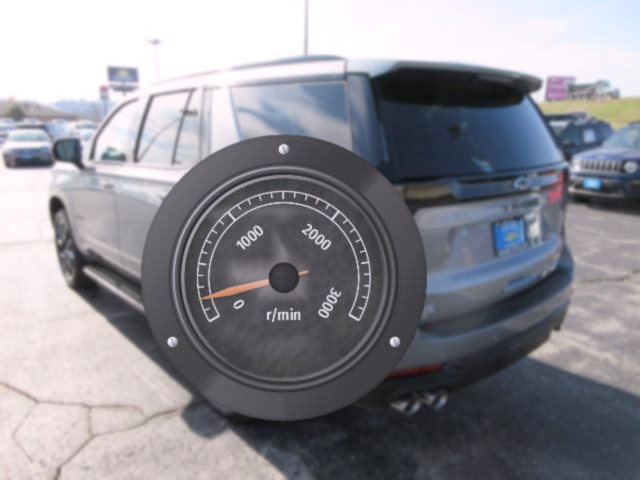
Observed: 200 rpm
